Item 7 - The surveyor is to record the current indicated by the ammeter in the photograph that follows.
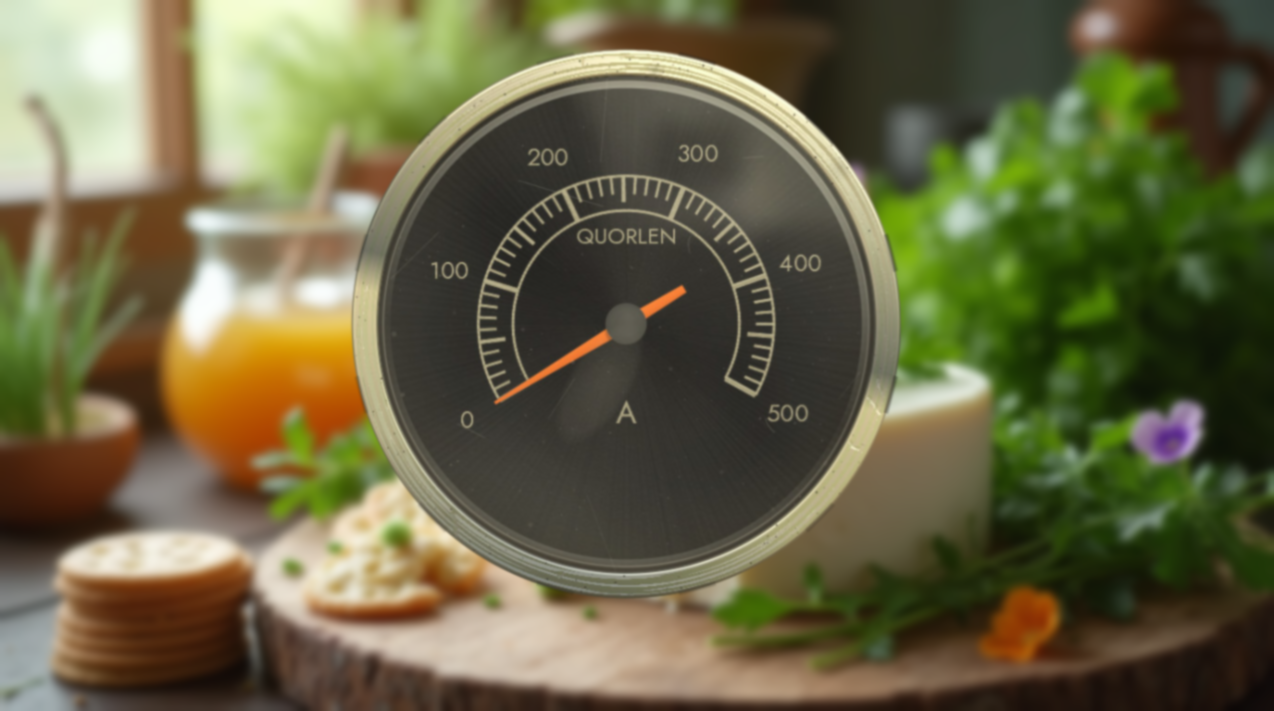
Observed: 0 A
